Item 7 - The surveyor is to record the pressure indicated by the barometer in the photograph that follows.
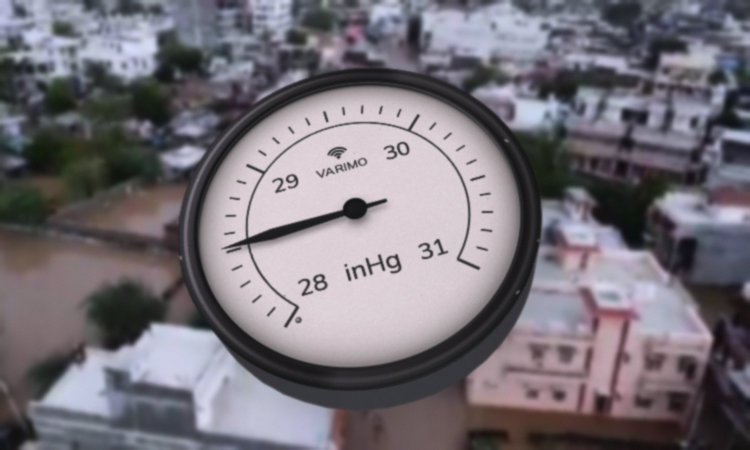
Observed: 28.5 inHg
